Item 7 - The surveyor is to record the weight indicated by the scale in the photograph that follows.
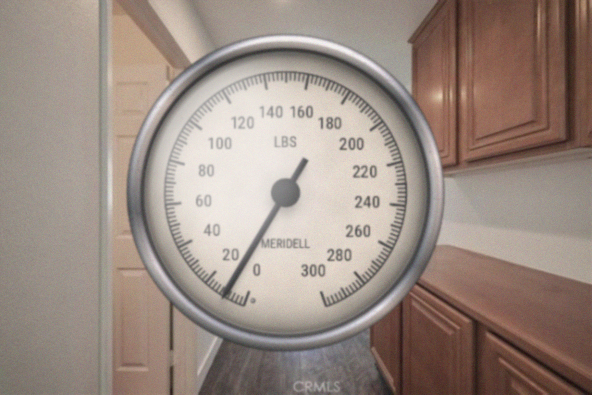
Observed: 10 lb
